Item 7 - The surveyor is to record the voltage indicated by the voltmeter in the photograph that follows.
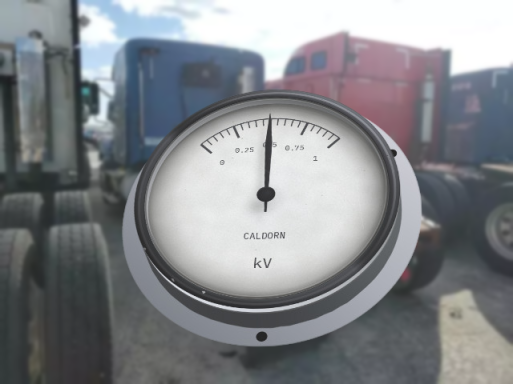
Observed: 0.5 kV
